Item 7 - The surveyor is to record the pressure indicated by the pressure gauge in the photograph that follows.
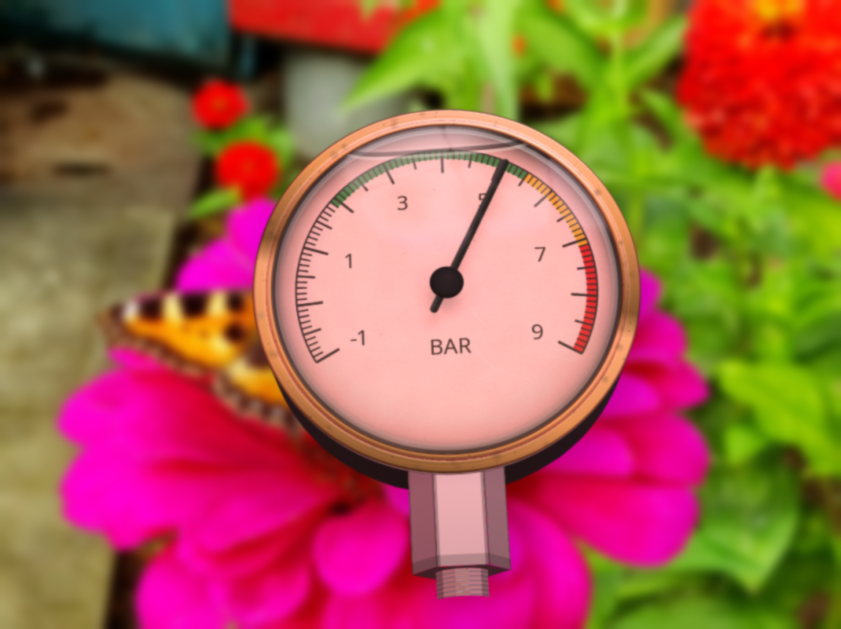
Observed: 5.1 bar
